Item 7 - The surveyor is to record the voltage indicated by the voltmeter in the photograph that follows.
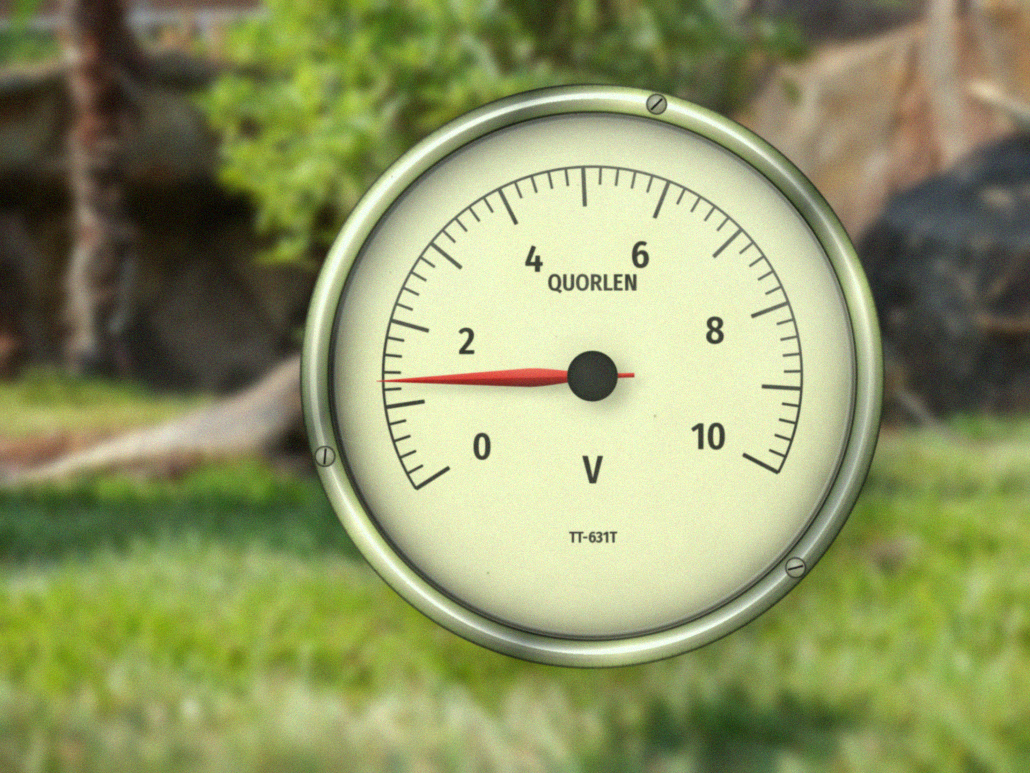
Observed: 1.3 V
